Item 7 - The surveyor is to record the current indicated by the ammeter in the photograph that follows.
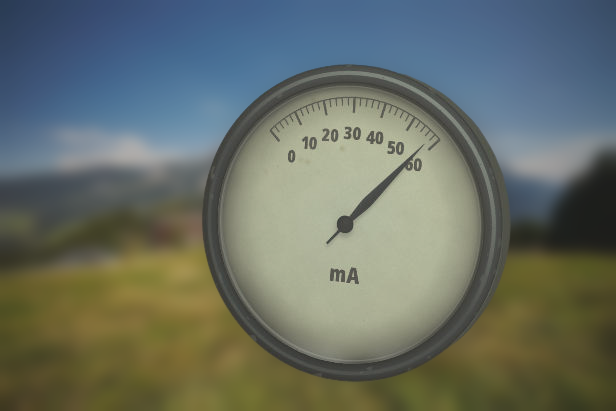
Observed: 58 mA
